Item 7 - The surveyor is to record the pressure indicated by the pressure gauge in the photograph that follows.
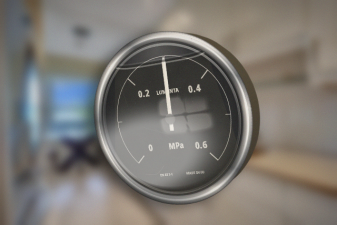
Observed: 0.3 MPa
